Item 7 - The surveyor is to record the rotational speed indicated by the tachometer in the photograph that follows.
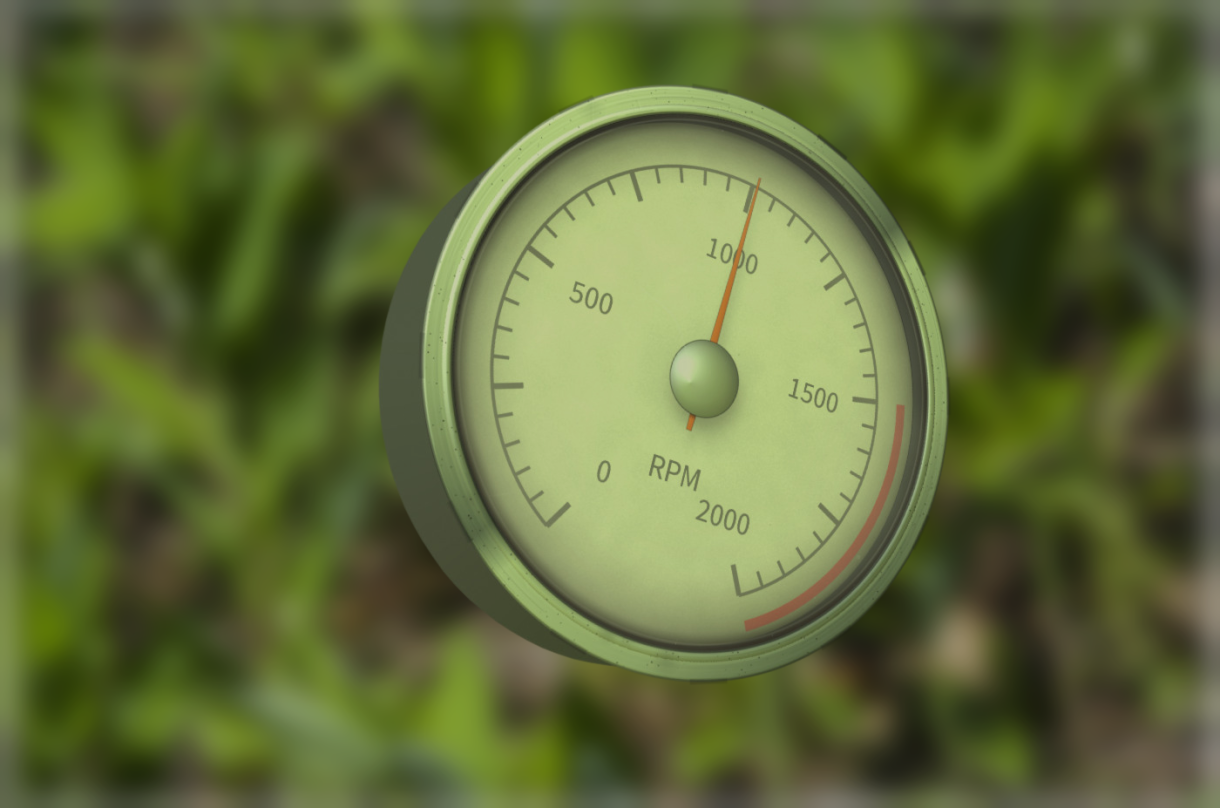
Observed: 1000 rpm
